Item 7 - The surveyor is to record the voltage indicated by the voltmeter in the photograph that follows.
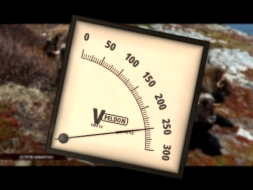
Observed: 250 V
